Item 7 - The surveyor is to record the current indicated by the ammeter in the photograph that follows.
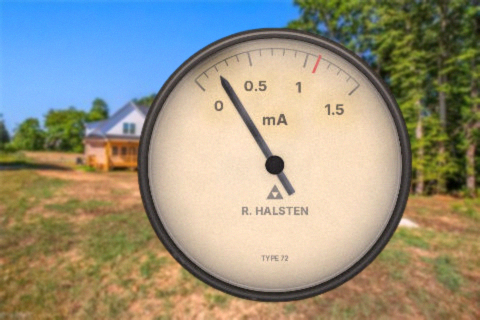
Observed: 0.2 mA
